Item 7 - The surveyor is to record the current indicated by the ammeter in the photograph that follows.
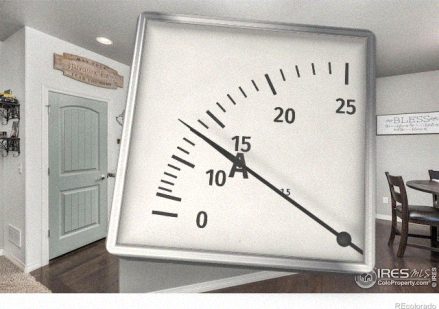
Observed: 13 A
